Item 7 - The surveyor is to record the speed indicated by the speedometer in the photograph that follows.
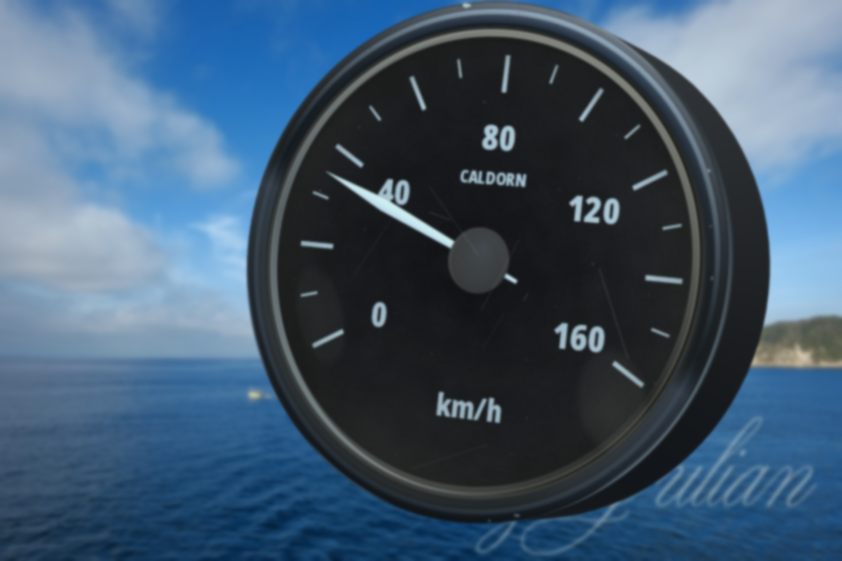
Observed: 35 km/h
